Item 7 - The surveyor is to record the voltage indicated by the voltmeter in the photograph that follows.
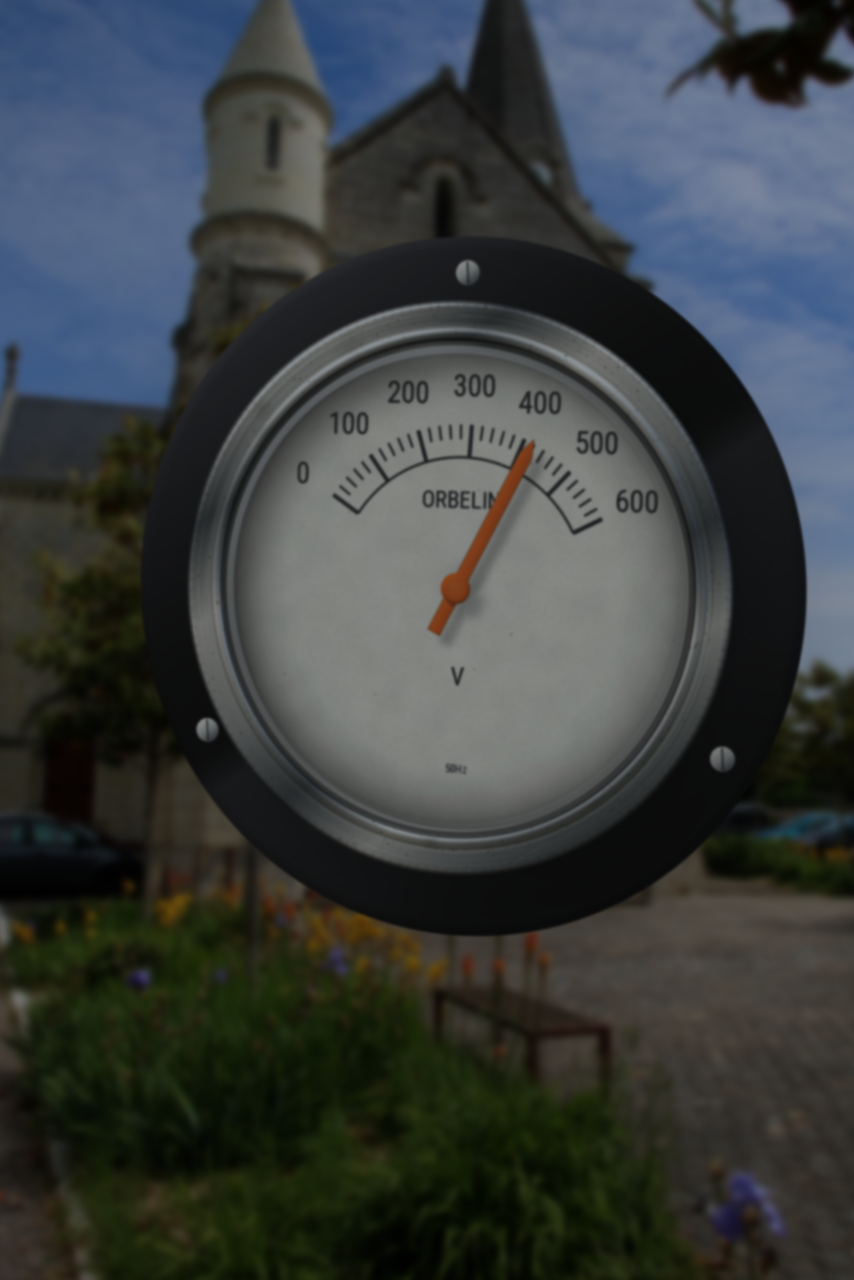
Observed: 420 V
